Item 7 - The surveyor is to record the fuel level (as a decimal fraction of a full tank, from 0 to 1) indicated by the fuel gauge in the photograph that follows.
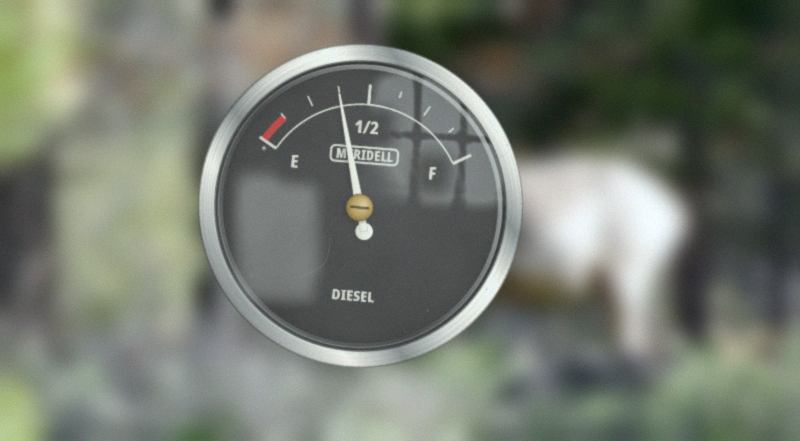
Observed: 0.375
